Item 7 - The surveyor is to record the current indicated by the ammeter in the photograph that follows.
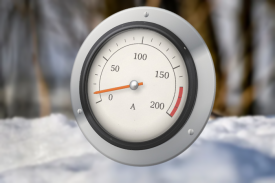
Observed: 10 A
